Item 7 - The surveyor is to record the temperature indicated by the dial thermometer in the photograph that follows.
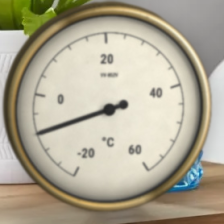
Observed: -8 °C
